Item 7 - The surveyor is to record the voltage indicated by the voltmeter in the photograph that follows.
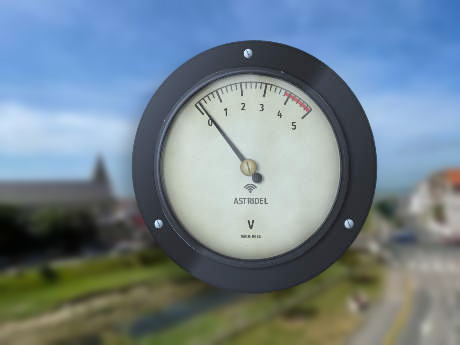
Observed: 0.2 V
